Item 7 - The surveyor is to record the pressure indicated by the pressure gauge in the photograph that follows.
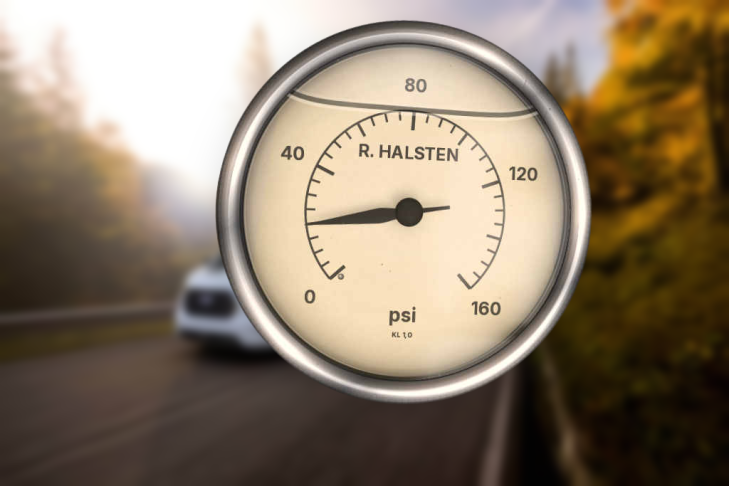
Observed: 20 psi
